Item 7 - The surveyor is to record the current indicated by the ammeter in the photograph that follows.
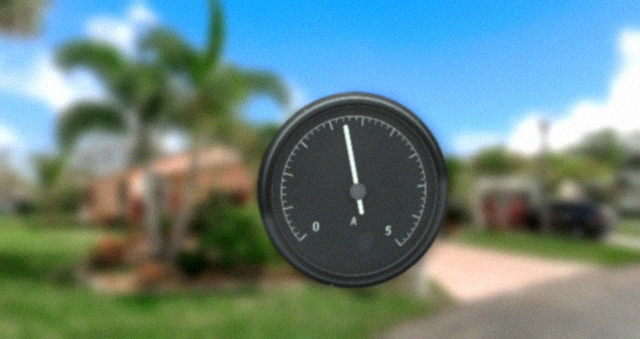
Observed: 2.2 A
